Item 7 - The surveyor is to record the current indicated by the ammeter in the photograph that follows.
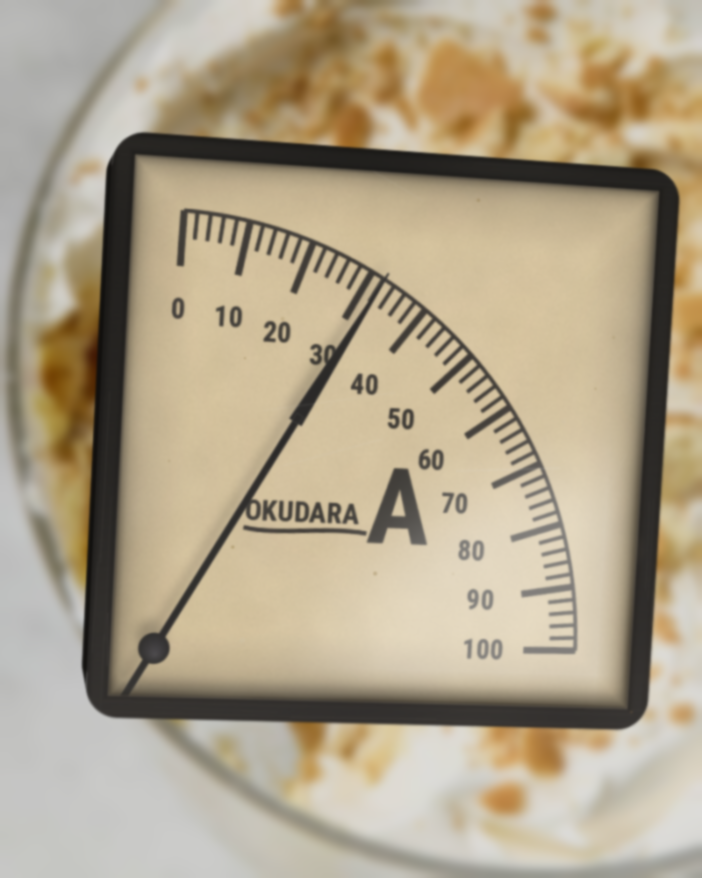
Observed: 32 A
